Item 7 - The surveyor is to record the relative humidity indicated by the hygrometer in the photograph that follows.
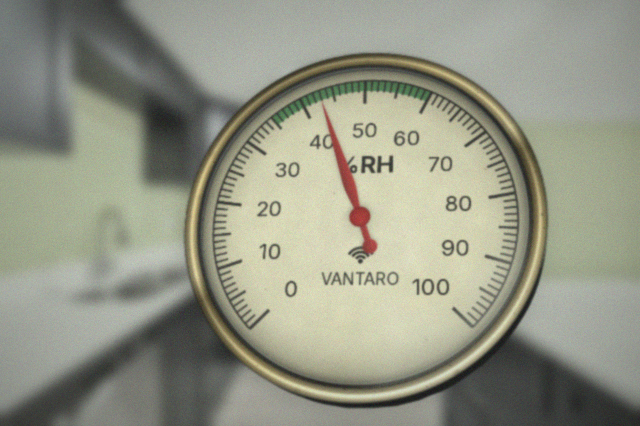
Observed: 43 %
